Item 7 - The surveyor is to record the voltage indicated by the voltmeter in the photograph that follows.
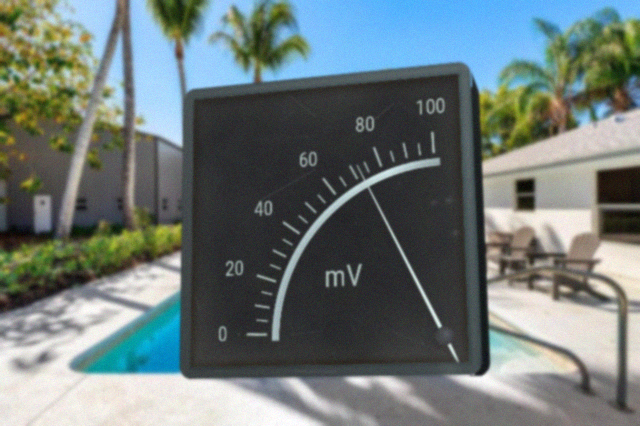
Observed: 72.5 mV
